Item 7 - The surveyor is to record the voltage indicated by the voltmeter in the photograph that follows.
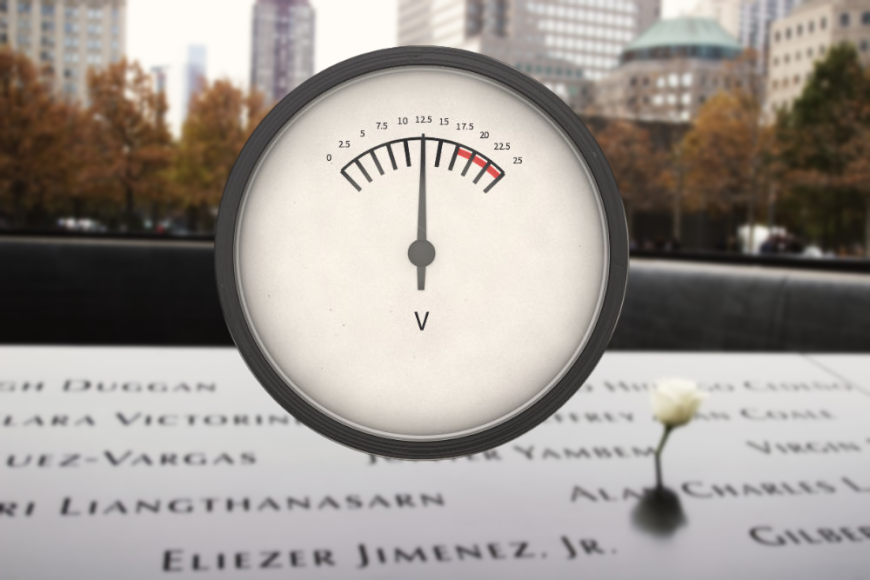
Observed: 12.5 V
